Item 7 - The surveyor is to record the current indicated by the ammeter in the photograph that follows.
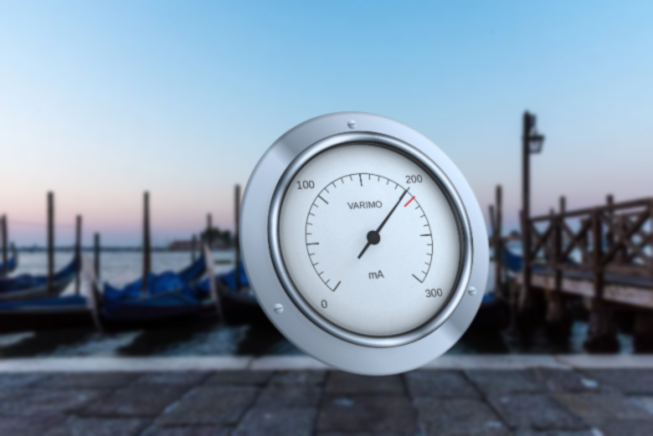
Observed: 200 mA
